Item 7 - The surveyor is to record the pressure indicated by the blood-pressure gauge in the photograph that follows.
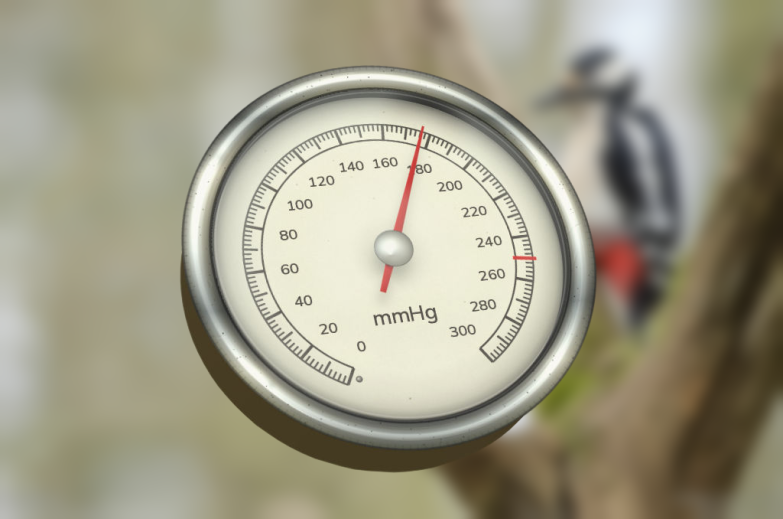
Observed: 176 mmHg
